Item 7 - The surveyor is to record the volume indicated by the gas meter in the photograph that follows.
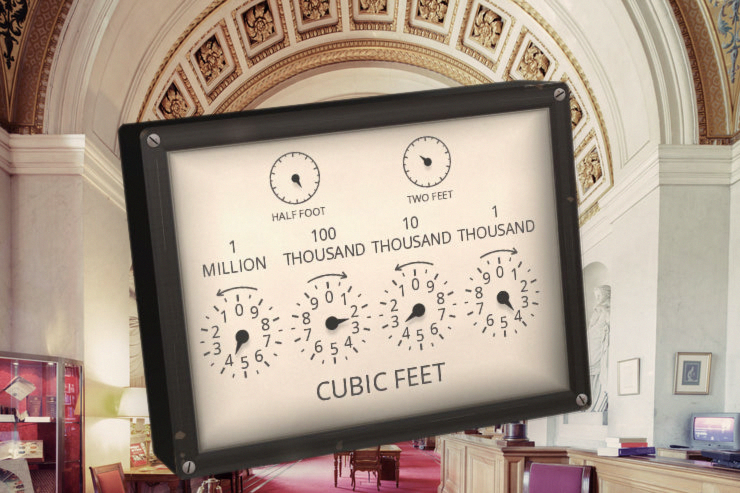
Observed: 423400 ft³
